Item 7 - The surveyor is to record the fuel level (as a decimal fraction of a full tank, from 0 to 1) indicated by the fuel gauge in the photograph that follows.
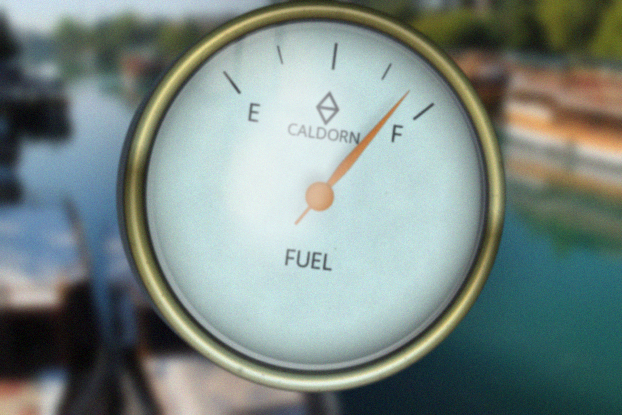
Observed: 0.875
